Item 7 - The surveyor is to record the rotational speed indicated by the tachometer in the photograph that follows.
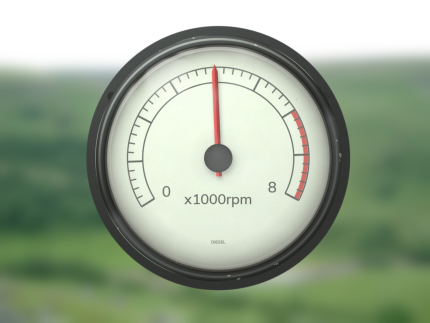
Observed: 4000 rpm
